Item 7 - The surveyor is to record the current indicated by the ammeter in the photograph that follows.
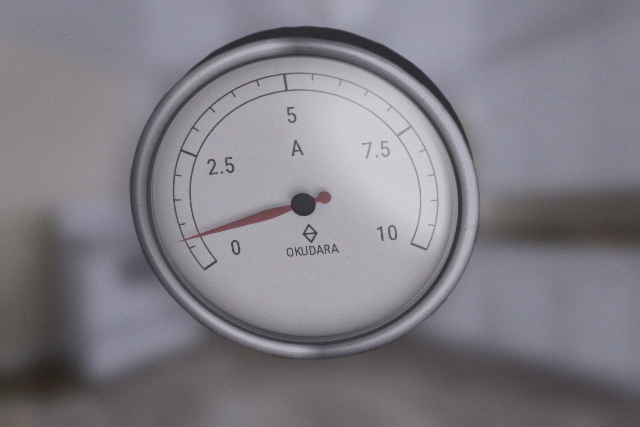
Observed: 0.75 A
